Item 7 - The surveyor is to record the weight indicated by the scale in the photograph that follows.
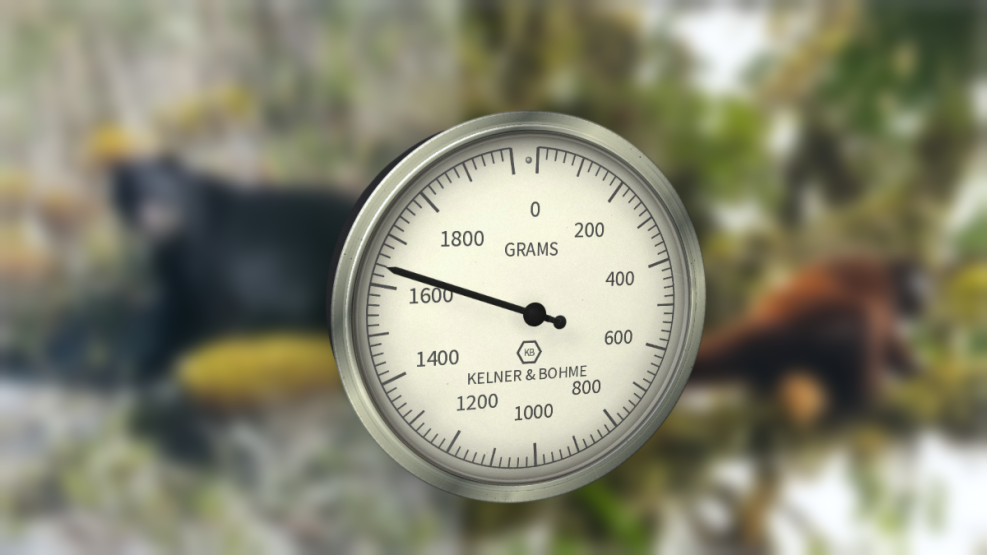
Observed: 1640 g
